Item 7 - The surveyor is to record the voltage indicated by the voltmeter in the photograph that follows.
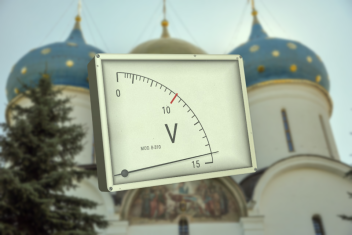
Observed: 14.5 V
